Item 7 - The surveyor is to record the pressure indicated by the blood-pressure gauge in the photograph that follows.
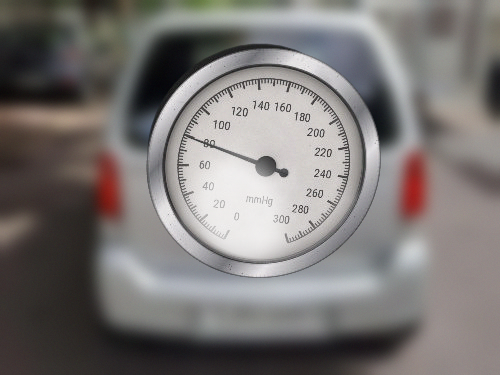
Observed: 80 mmHg
